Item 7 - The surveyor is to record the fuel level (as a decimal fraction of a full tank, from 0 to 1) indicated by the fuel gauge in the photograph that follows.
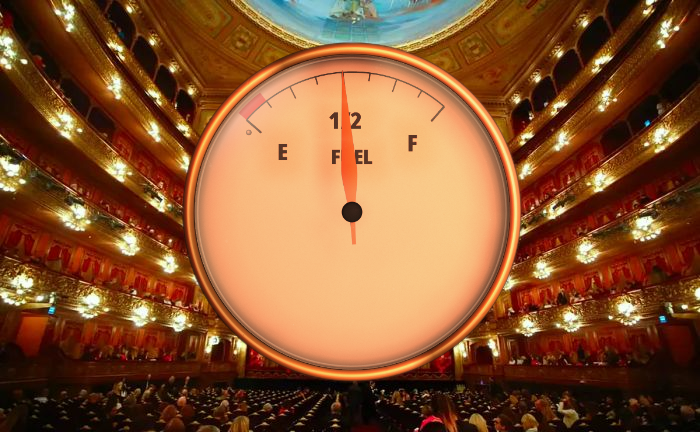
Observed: 0.5
